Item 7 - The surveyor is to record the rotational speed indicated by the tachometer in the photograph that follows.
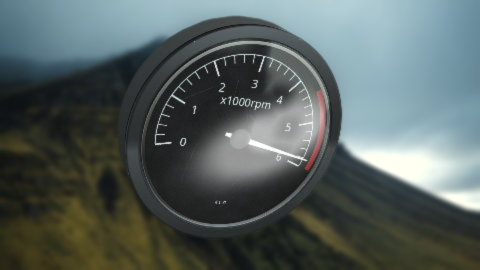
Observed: 5800 rpm
